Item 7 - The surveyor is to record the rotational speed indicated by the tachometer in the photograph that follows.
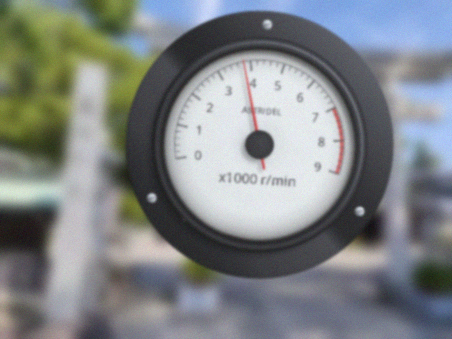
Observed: 3800 rpm
